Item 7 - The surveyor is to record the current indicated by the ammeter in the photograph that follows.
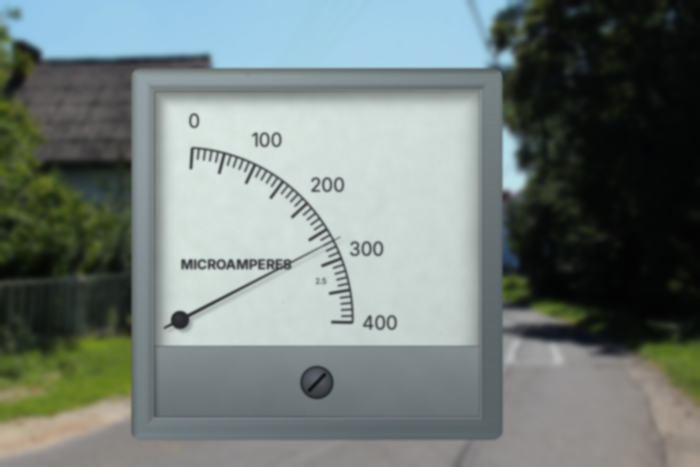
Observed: 270 µA
